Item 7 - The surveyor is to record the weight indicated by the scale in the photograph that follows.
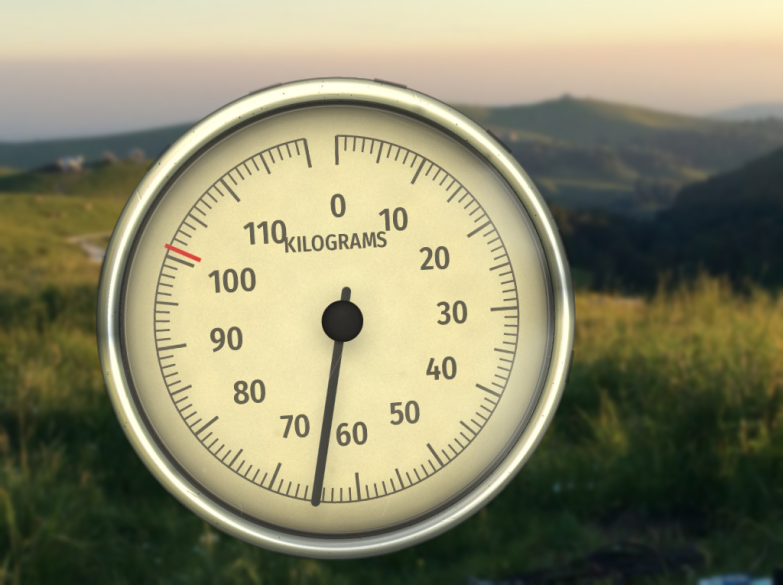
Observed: 65 kg
